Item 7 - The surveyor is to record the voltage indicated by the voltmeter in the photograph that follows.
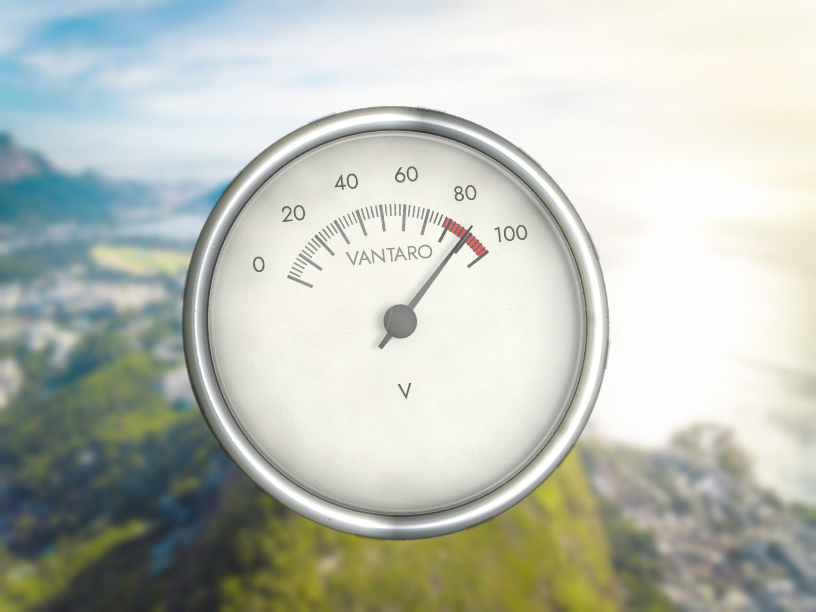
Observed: 88 V
